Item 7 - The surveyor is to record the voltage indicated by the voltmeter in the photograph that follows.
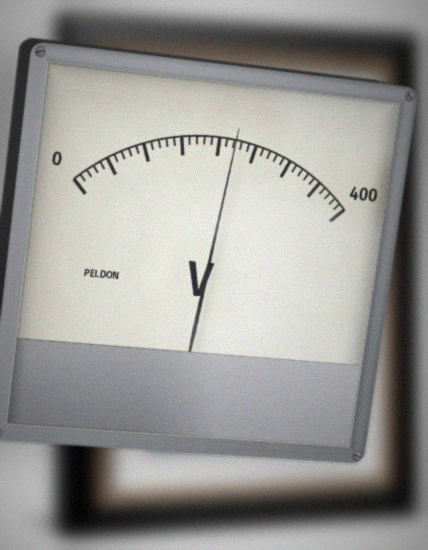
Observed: 220 V
